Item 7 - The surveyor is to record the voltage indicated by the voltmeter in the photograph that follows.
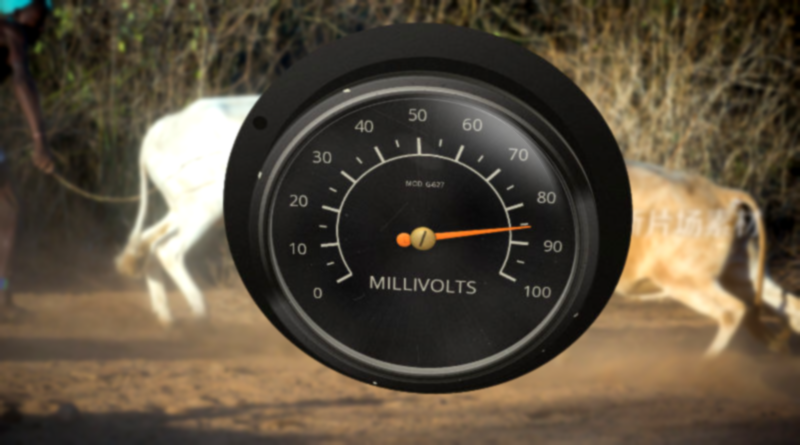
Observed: 85 mV
